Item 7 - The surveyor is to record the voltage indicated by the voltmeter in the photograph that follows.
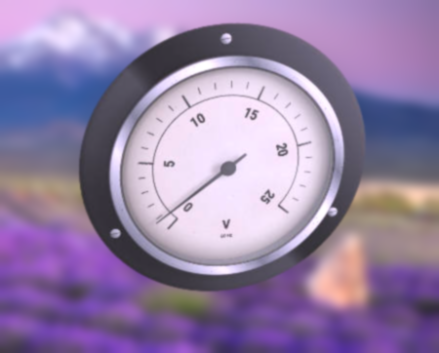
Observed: 1 V
